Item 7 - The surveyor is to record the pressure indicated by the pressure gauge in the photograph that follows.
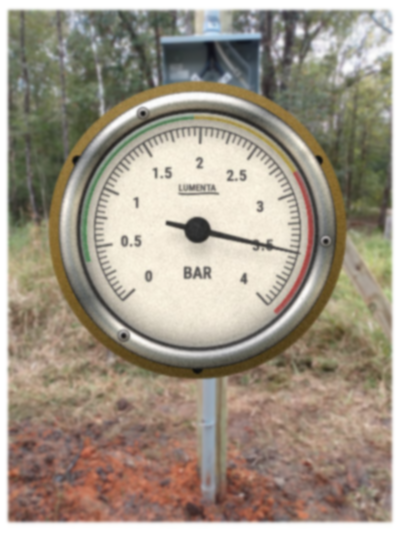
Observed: 3.5 bar
